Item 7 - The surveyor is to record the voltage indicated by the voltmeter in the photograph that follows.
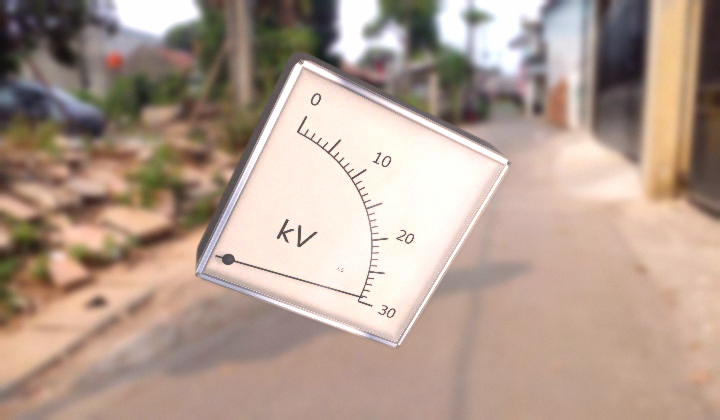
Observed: 29 kV
